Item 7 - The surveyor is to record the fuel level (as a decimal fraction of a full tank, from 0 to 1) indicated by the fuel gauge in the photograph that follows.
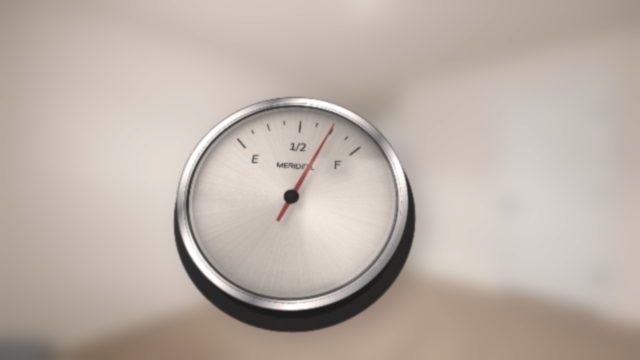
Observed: 0.75
